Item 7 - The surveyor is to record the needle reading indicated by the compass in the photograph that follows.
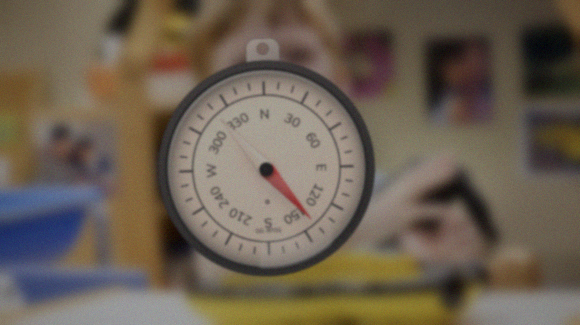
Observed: 140 °
